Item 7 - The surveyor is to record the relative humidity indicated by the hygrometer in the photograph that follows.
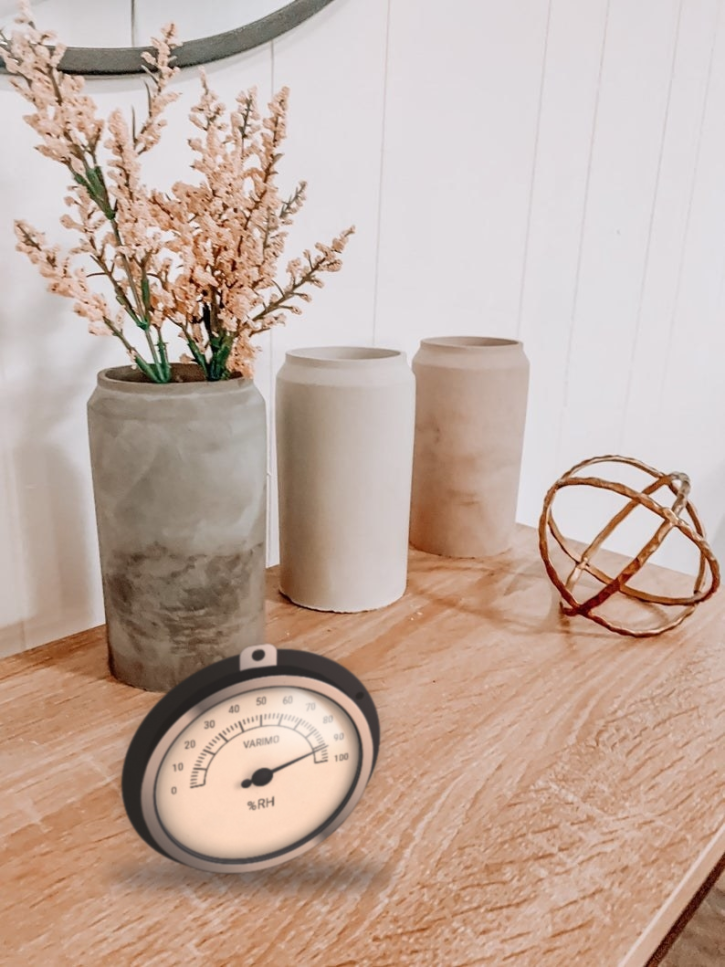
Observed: 90 %
